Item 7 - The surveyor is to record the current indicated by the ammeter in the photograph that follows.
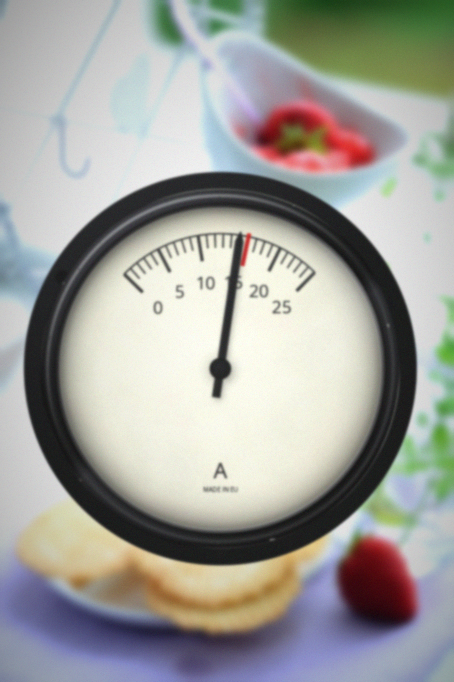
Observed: 15 A
